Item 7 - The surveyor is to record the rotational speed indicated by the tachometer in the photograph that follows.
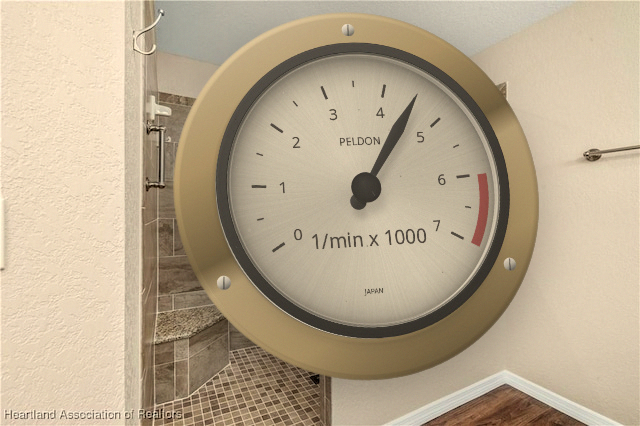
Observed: 4500 rpm
